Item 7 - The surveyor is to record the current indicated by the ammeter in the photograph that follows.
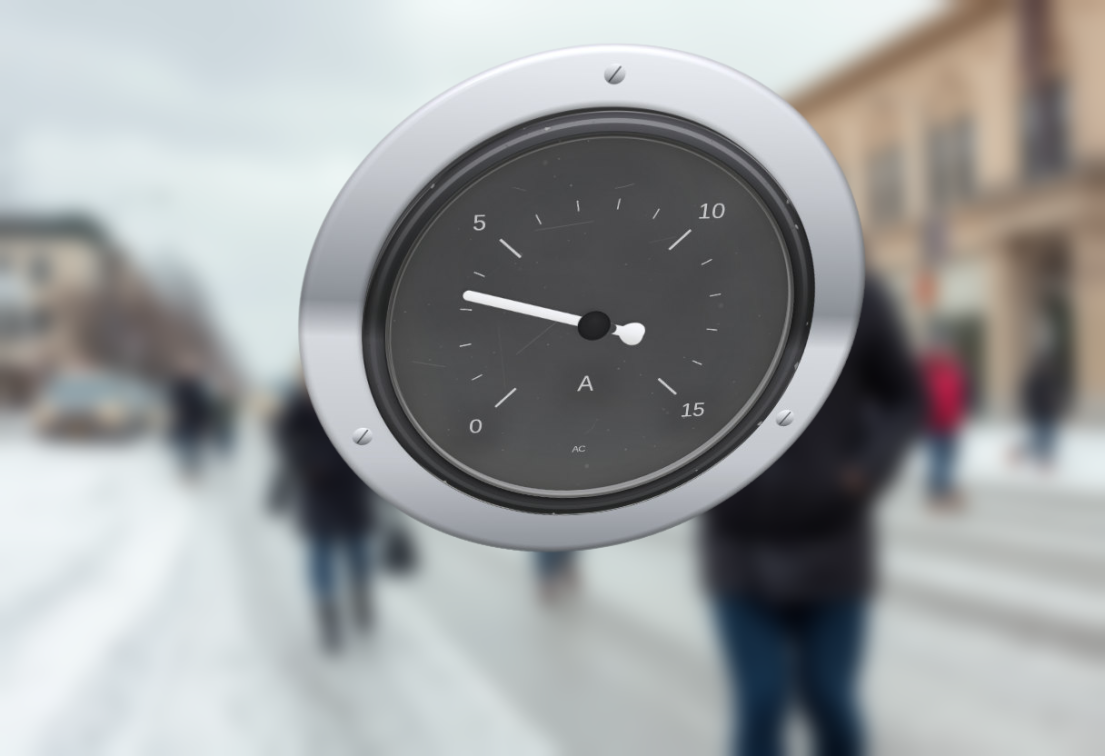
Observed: 3.5 A
